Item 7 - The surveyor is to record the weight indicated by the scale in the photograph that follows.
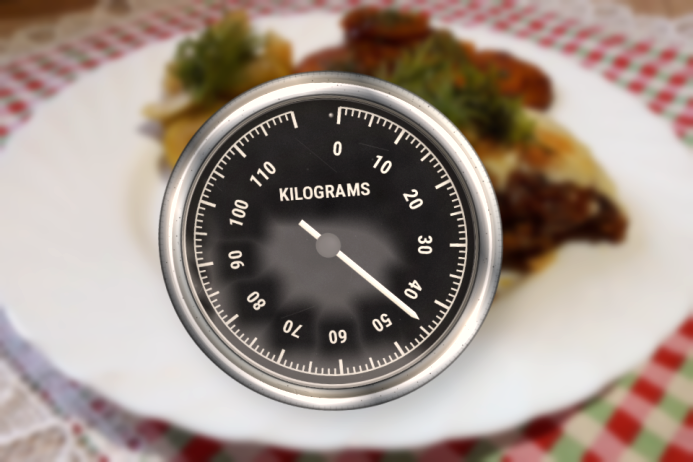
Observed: 44 kg
